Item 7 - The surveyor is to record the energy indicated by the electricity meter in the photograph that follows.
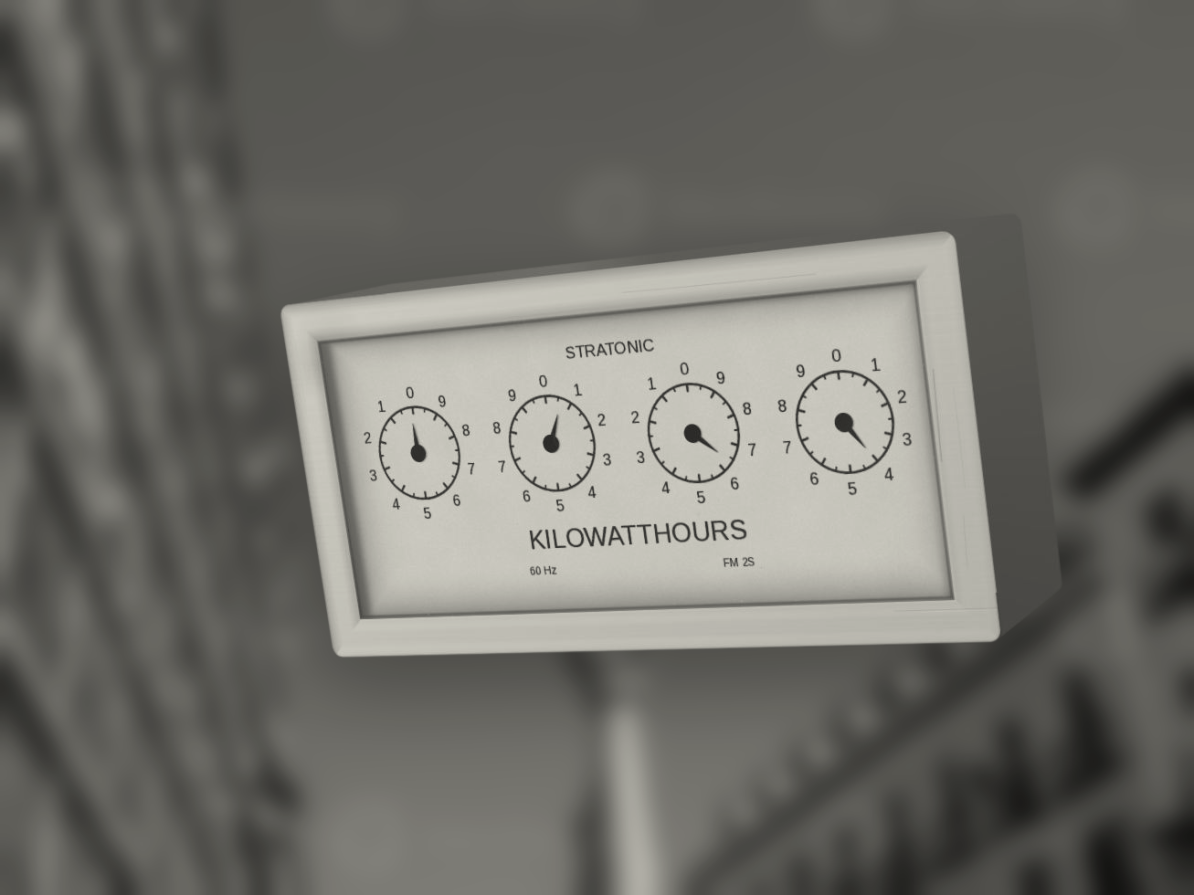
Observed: 64 kWh
